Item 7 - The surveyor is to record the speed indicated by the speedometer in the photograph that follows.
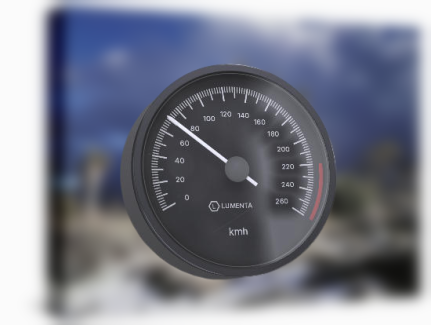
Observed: 70 km/h
